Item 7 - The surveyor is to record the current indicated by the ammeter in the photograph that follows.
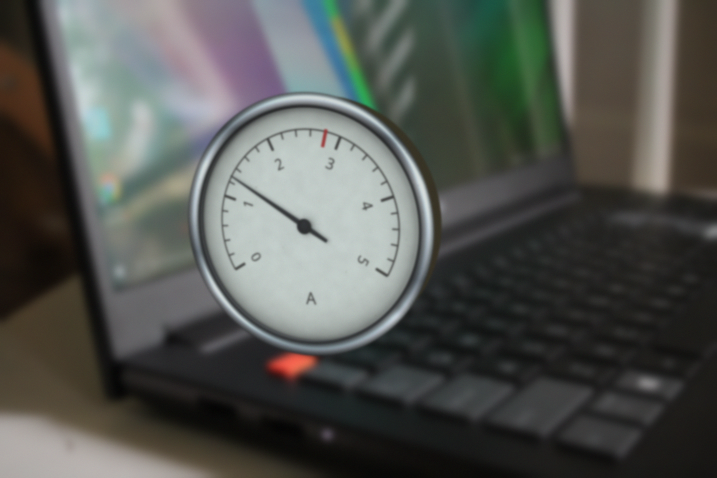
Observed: 1.3 A
